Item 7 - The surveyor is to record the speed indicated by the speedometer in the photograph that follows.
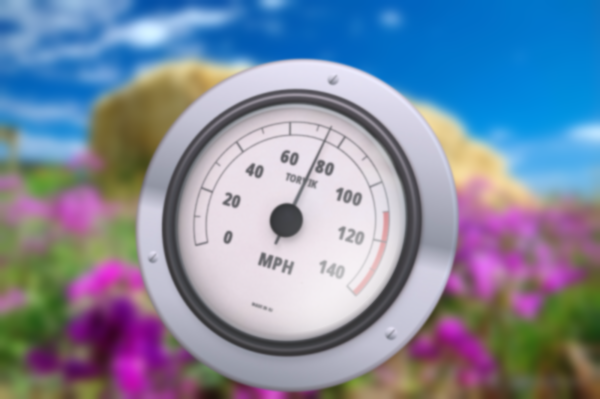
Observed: 75 mph
